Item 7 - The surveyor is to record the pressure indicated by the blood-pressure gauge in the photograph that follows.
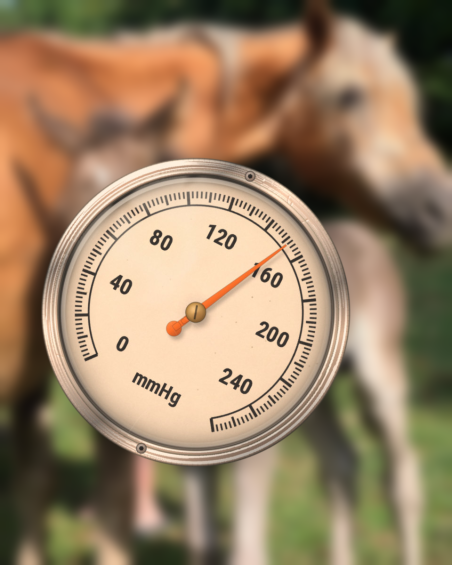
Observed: 152 mmHg
